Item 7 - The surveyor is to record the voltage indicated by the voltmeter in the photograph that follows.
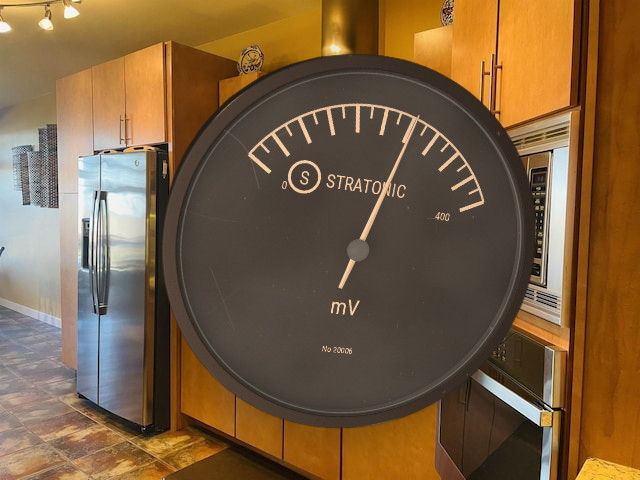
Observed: 240 mV
